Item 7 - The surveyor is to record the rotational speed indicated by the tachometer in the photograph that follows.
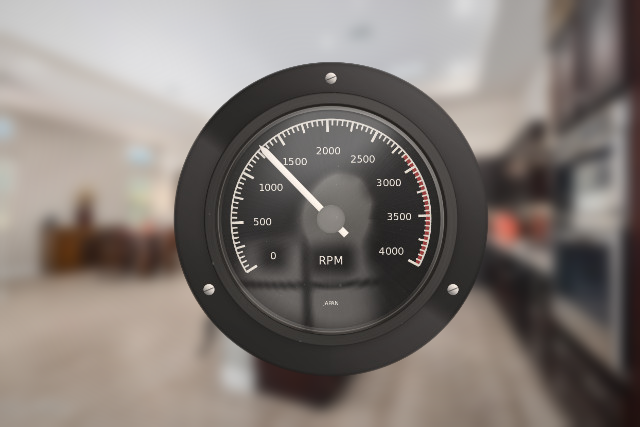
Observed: 1300 rpm
